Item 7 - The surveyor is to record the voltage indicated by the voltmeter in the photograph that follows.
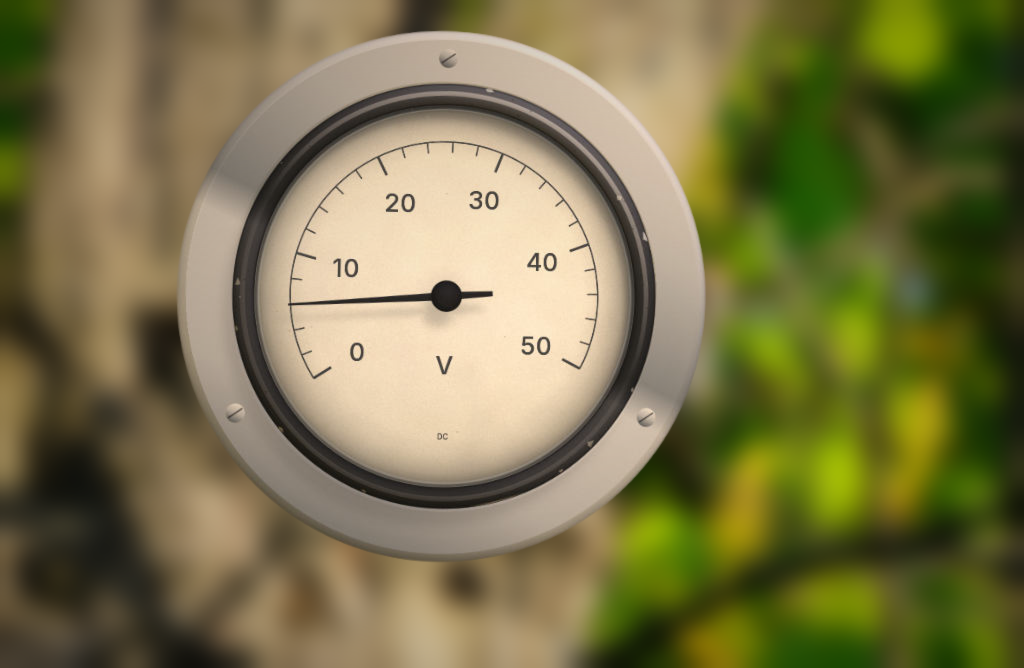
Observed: 6 V
